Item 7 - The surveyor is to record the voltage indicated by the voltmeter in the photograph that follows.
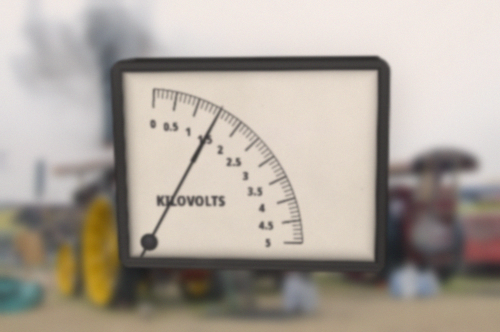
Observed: 1.5 kV
